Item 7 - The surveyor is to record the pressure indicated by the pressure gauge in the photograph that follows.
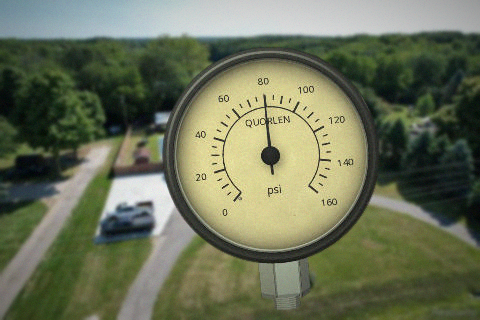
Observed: 80 psi
